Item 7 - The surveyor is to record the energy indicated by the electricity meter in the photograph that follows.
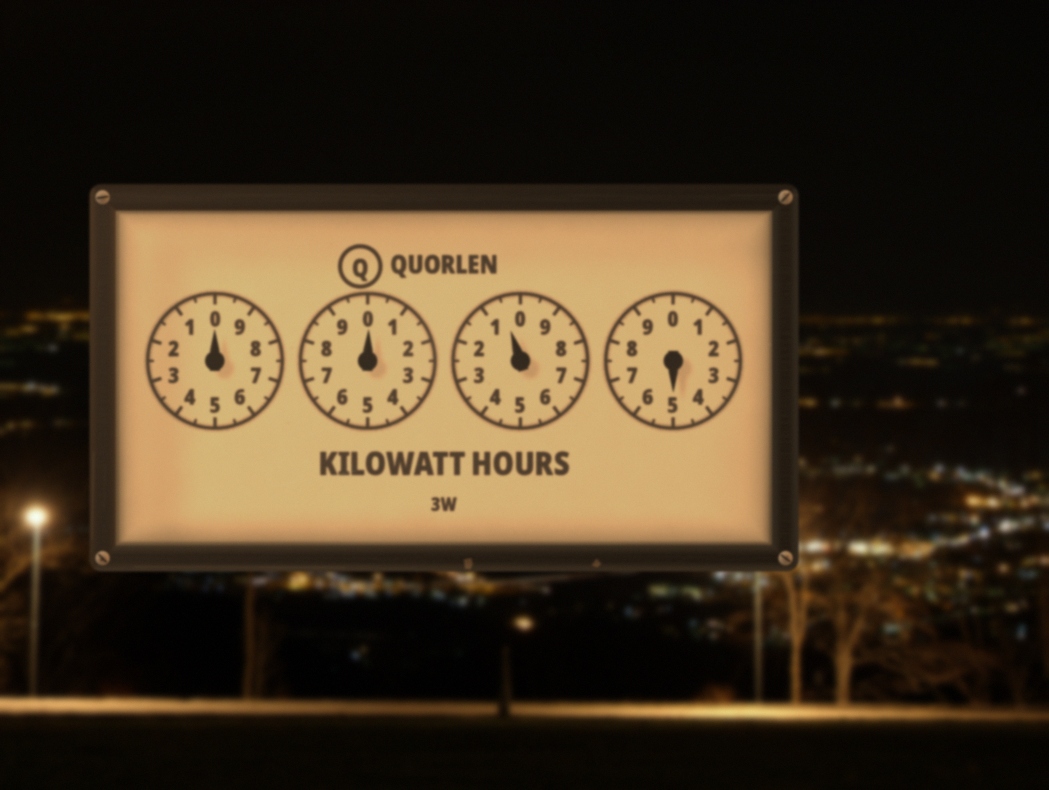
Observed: 5 kWh
